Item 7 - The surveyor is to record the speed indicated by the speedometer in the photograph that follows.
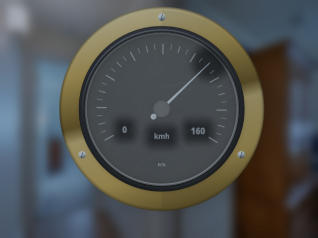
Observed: 110 km/h
